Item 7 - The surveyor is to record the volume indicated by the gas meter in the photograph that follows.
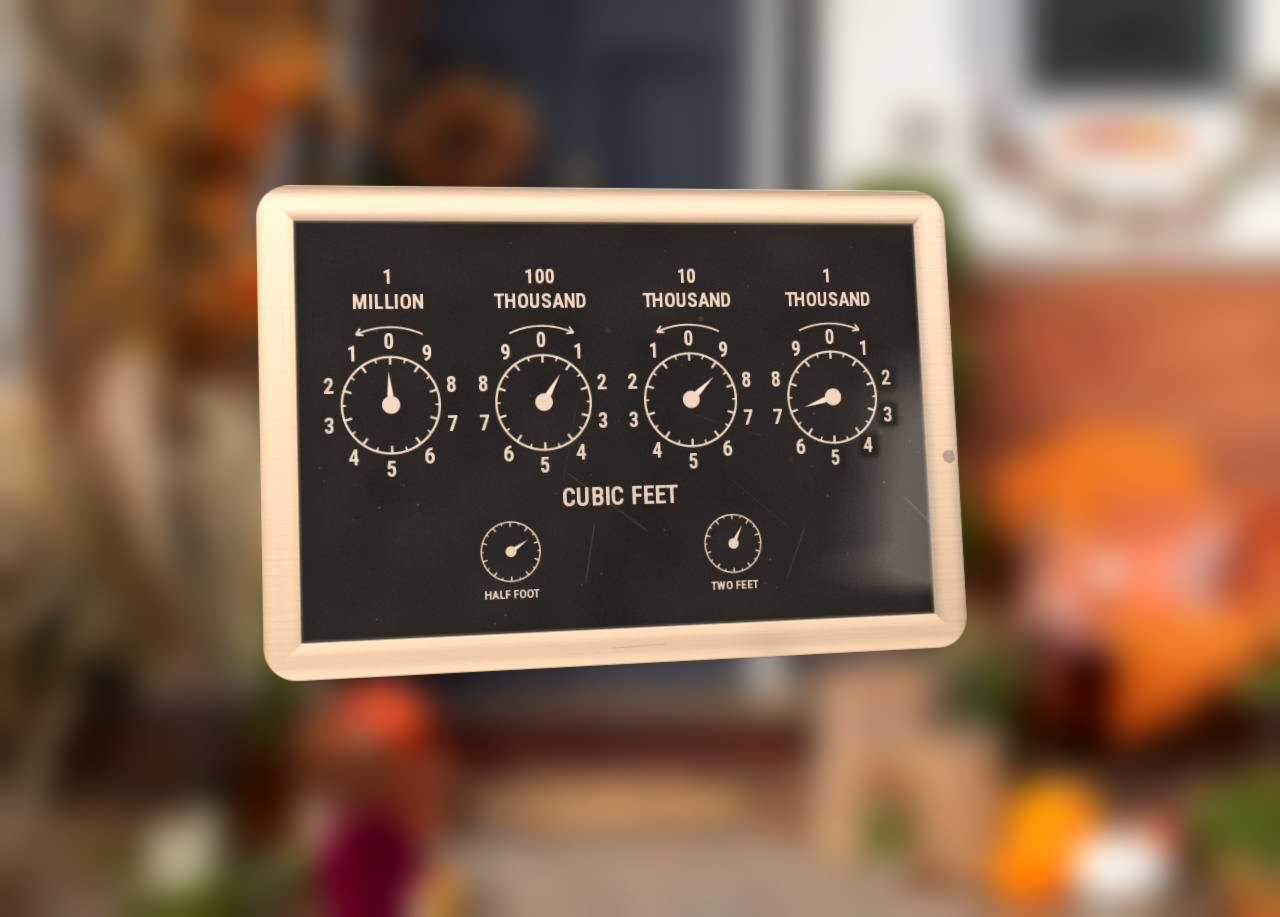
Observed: 8700 ft³
